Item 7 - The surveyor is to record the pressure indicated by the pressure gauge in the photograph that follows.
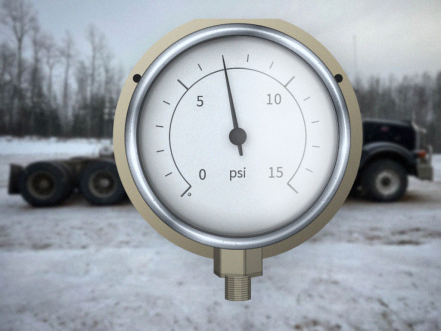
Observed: 7 psi
